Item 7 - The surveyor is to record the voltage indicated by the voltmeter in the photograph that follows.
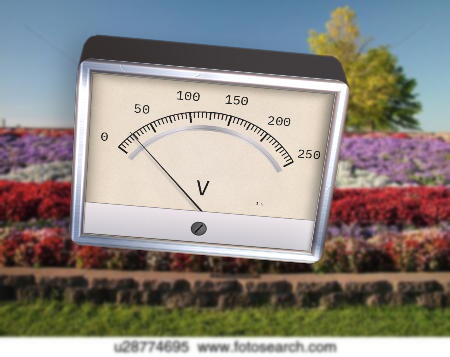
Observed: 25 V
